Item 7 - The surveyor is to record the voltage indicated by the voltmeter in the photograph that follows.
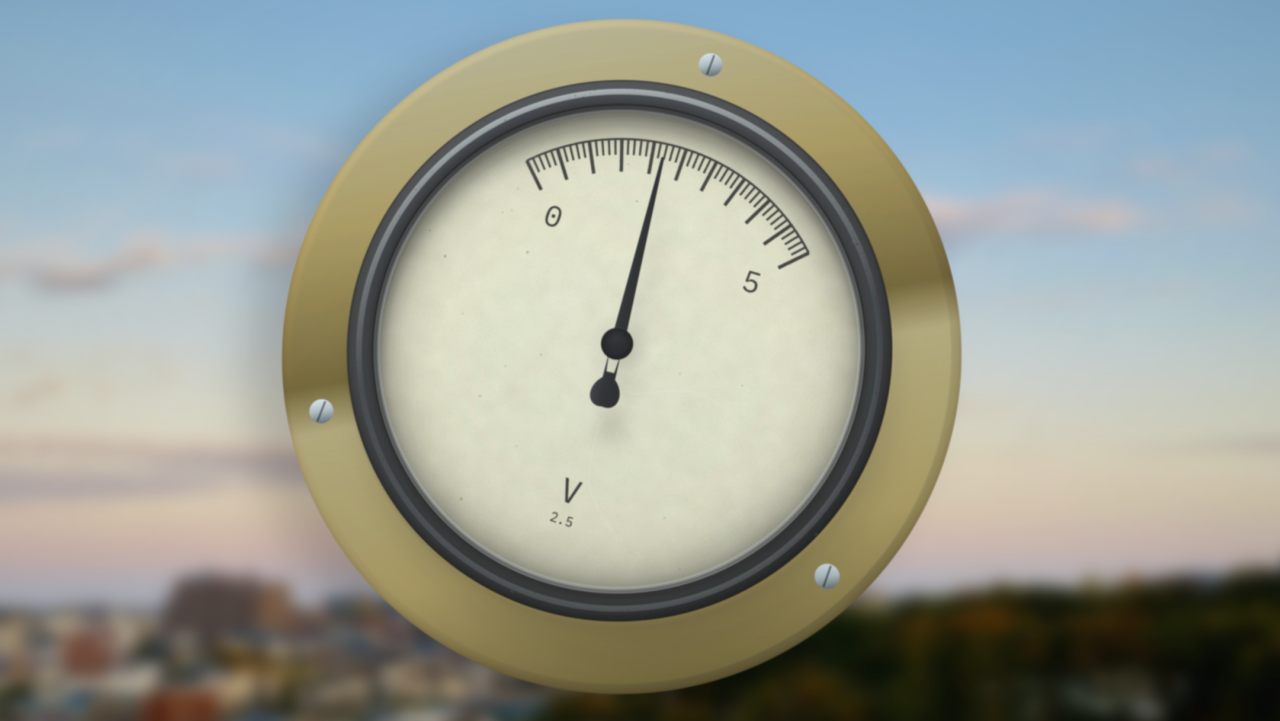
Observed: 2.2 V
